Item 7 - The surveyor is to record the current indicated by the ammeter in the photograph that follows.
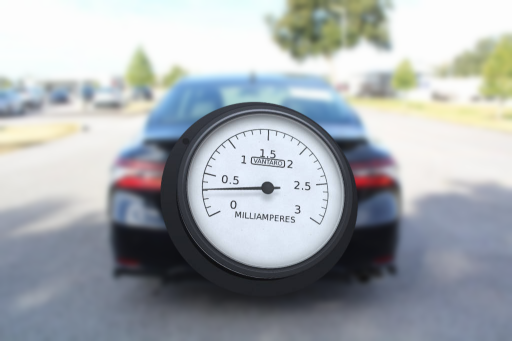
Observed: 0.3 mA
